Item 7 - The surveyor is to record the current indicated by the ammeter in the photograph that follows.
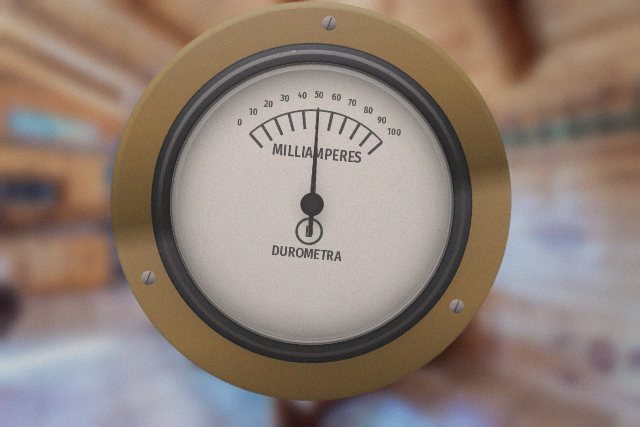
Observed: 50 mA
